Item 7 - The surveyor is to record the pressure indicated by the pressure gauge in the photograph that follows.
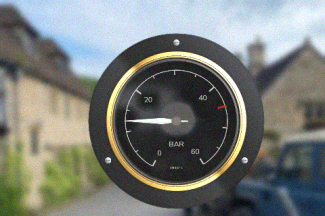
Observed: 12.5 bar
